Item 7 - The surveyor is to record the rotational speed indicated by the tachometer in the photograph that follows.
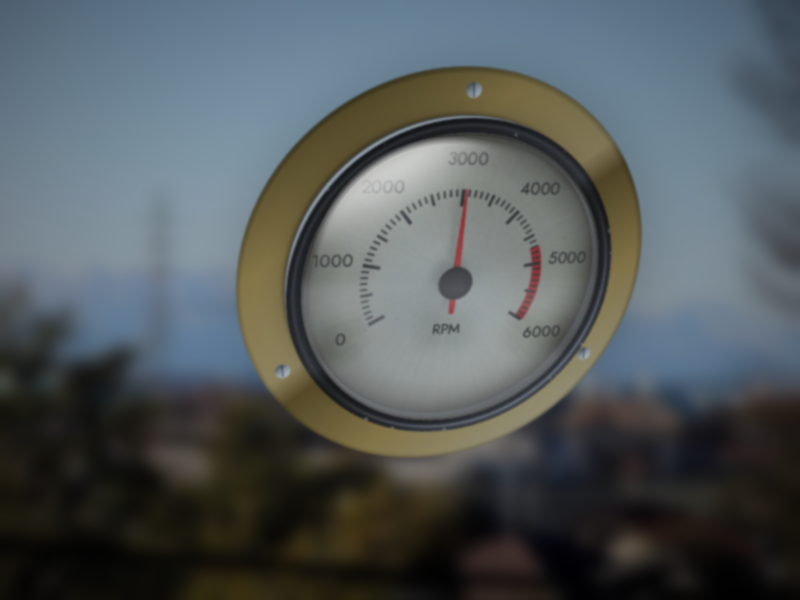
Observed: 3000 rpm
